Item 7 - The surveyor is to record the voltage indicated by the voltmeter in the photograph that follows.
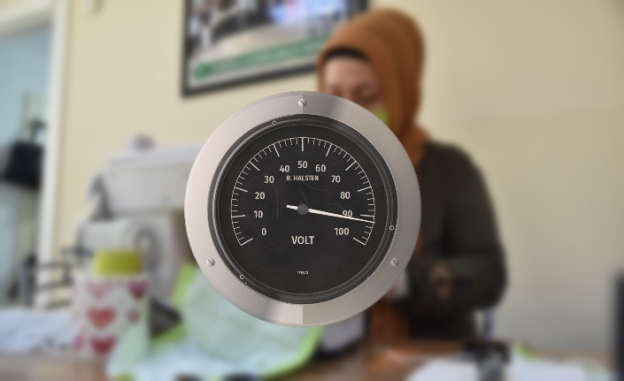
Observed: 92 V
